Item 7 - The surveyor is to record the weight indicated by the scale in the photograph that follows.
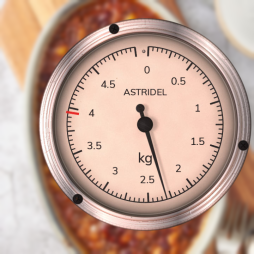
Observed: 2.3 kg
